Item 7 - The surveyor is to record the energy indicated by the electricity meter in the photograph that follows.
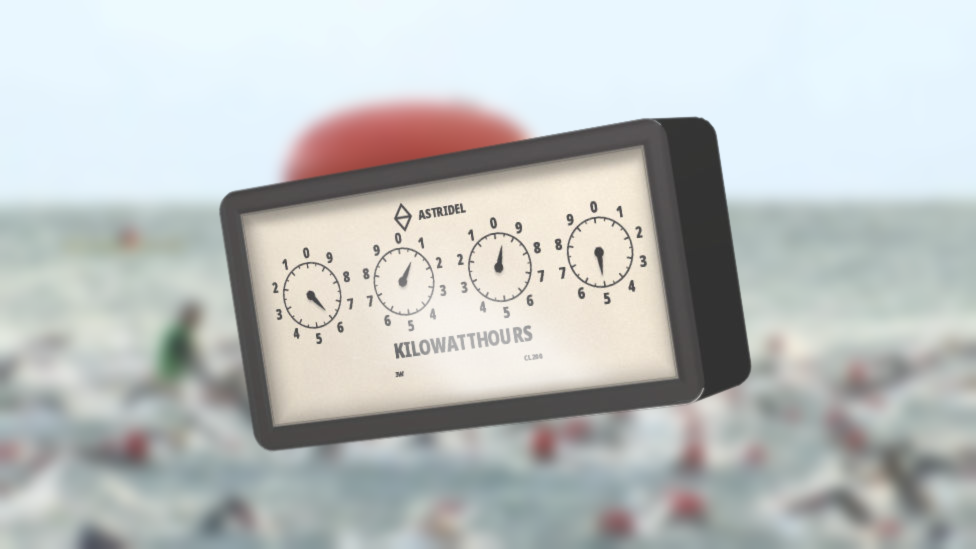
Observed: 6095 kWh
